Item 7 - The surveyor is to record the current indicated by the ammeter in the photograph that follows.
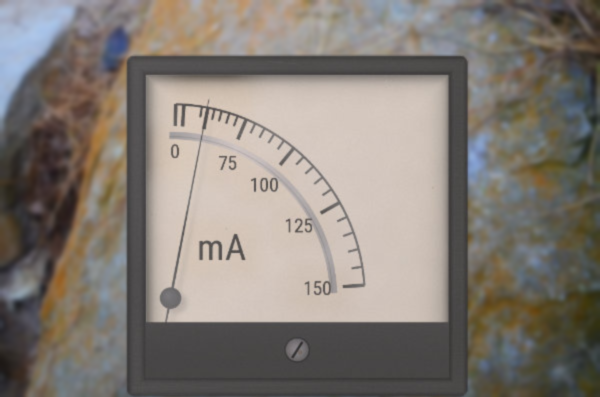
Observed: 50 mA
